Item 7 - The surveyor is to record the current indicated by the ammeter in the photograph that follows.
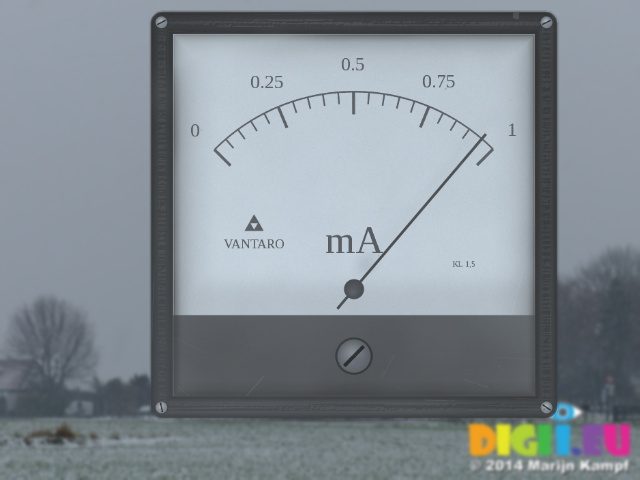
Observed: 0.95 mA
